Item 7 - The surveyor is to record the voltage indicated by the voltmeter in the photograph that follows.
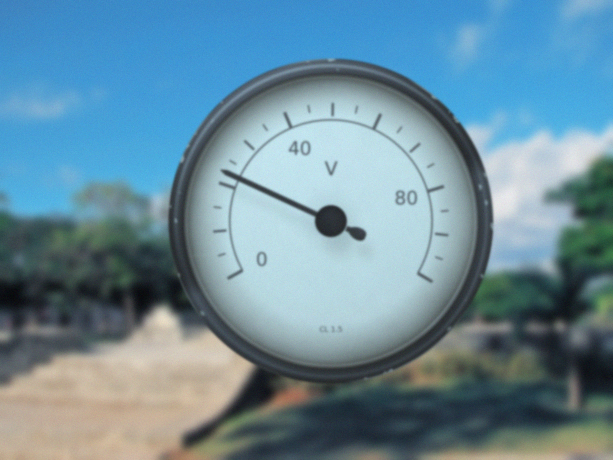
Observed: 22.5 V
